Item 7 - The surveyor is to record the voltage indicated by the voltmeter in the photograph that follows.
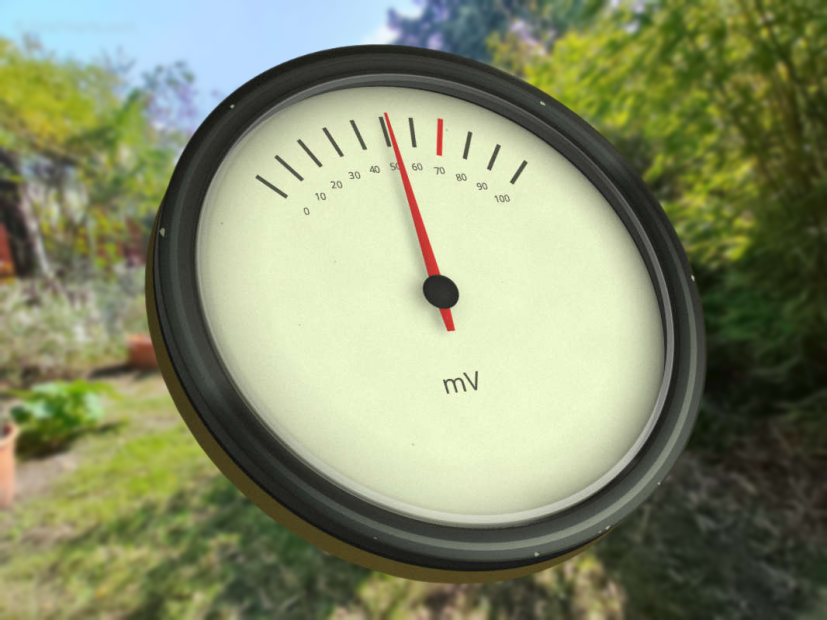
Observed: 50 mV
